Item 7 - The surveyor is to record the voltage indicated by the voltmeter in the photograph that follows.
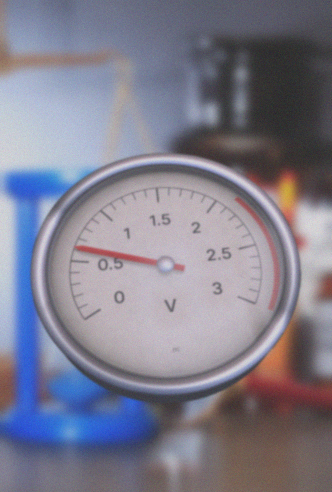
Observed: 0.6 V
